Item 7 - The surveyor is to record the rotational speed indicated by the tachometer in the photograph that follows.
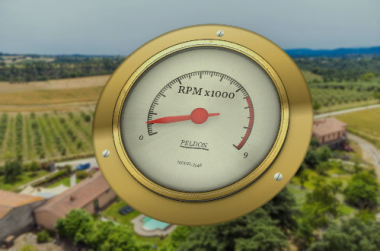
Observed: 500 rpm
